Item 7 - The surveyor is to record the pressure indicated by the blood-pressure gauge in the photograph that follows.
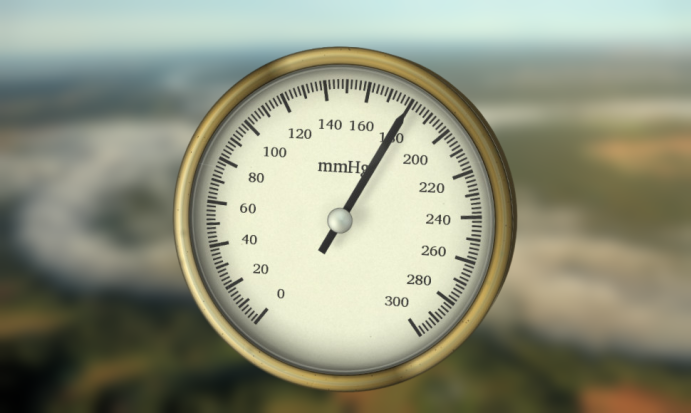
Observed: 180 mmHg
